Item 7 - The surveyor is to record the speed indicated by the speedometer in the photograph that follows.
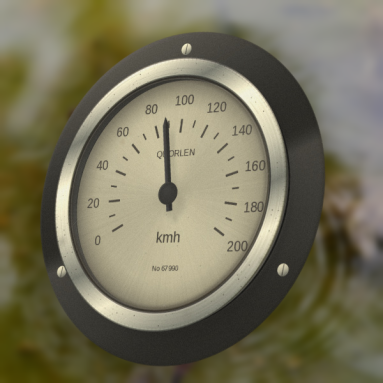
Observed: 90 km/h
